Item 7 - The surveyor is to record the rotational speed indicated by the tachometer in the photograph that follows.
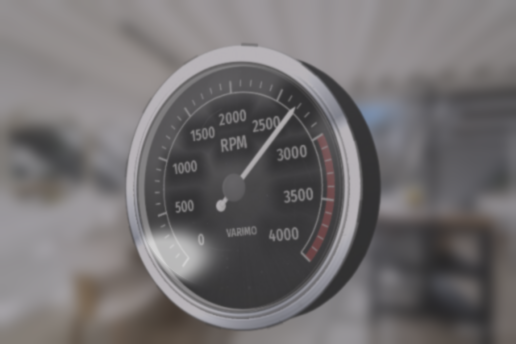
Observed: 2700 rpm
